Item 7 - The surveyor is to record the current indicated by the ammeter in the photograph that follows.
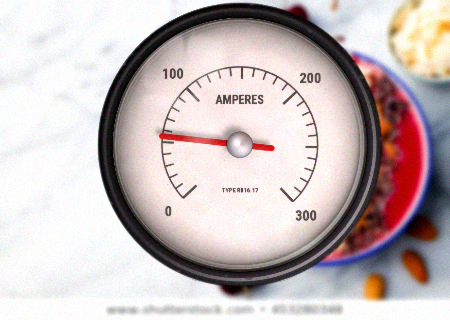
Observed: 55 A
